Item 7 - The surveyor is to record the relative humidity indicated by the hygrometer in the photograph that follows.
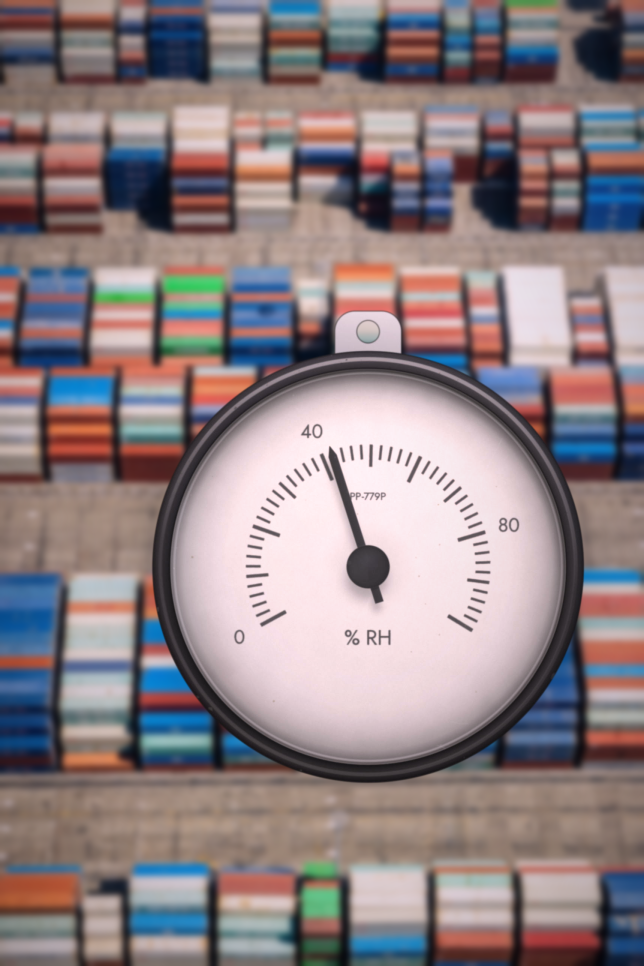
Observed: 42 %
